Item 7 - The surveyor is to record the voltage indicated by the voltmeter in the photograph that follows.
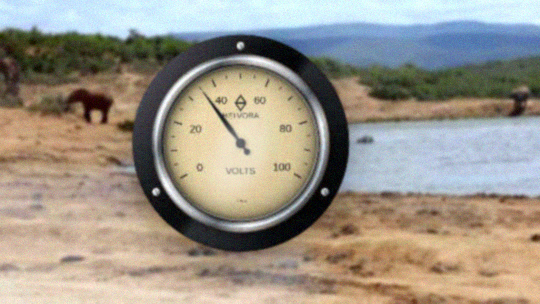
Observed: 35 V
